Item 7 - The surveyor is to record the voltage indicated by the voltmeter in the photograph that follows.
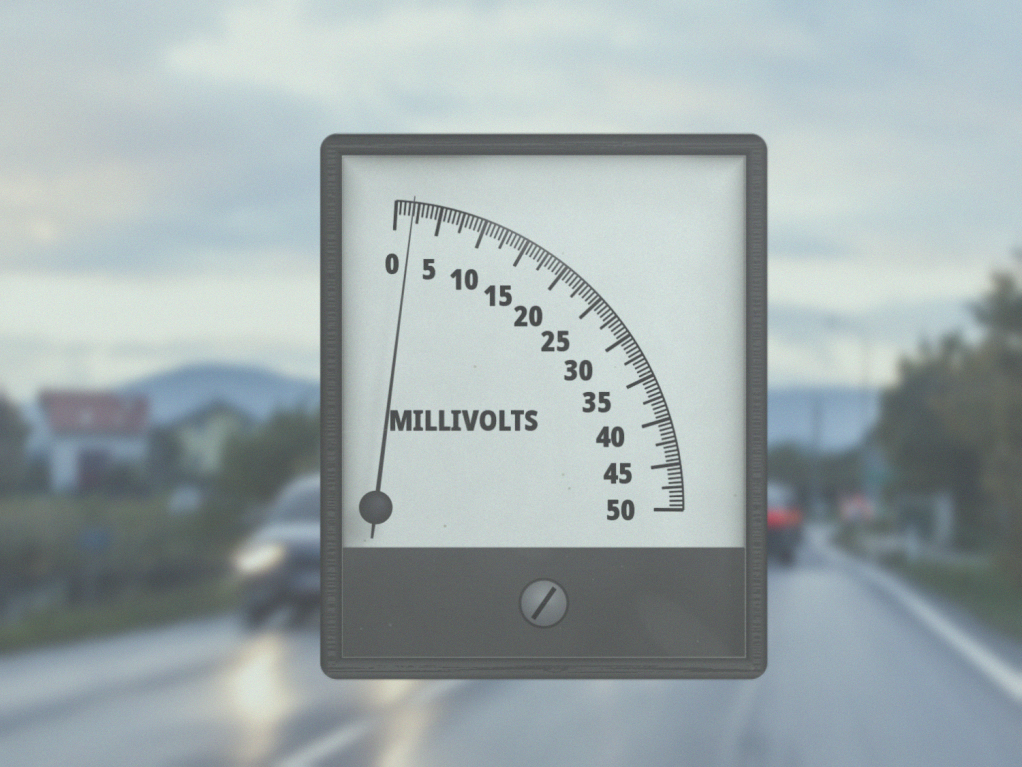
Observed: 2 mV
